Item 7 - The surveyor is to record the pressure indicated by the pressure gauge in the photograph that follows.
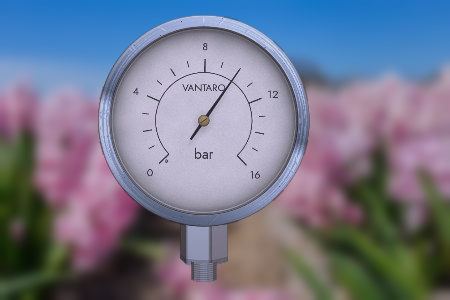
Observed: 10 bar
